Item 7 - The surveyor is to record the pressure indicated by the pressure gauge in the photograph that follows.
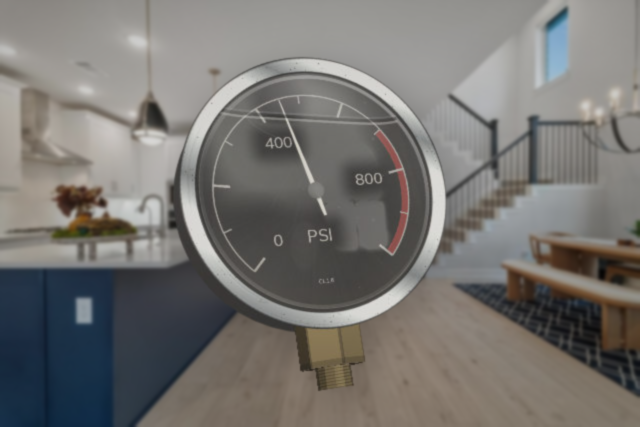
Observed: 450 psi
